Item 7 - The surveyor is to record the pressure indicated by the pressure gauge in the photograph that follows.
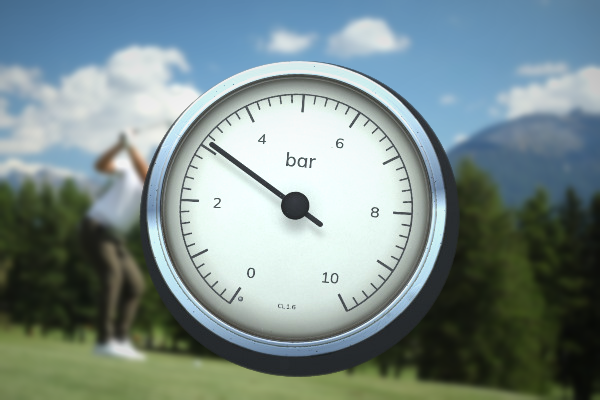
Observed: 3.1 bar
